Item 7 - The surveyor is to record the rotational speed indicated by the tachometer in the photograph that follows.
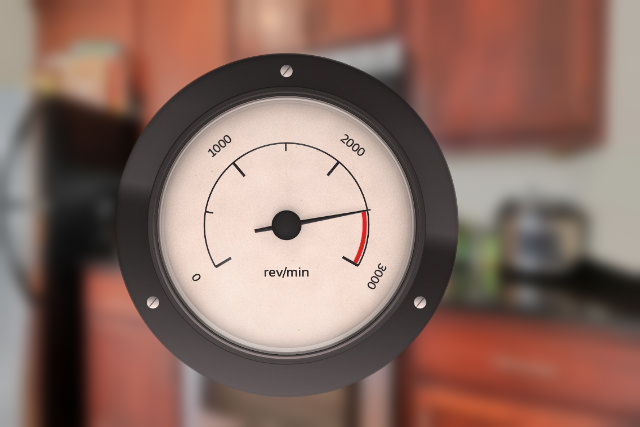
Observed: 2500 rpm
